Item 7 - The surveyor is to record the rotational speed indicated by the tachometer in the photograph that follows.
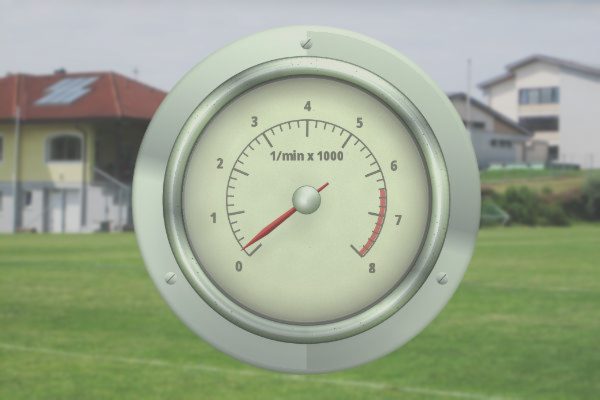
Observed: 200 rpm
